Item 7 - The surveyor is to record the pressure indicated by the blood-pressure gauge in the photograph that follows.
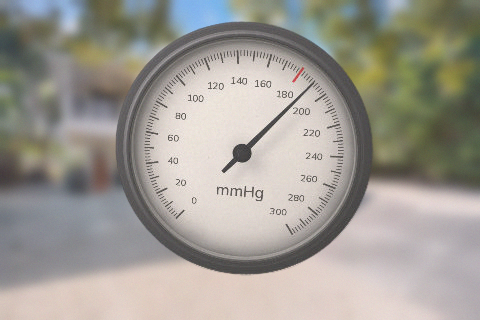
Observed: 190 mmHg
